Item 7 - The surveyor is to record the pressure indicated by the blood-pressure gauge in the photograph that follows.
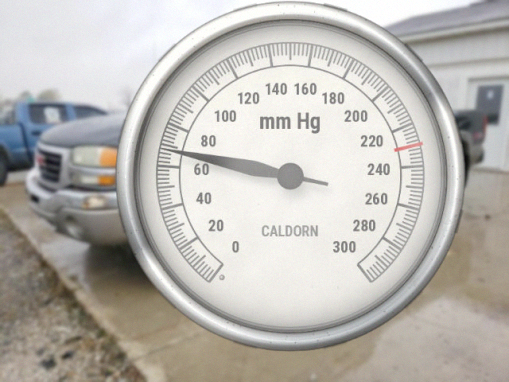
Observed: 68 mmHg
